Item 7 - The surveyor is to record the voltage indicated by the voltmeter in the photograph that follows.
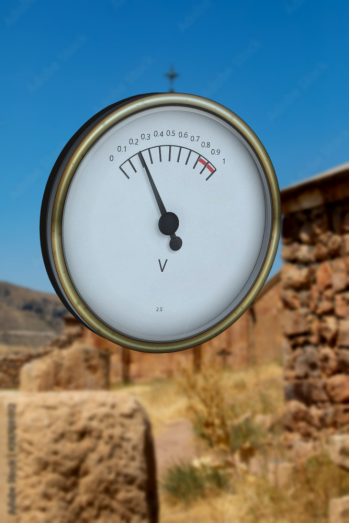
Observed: 0.2 V
